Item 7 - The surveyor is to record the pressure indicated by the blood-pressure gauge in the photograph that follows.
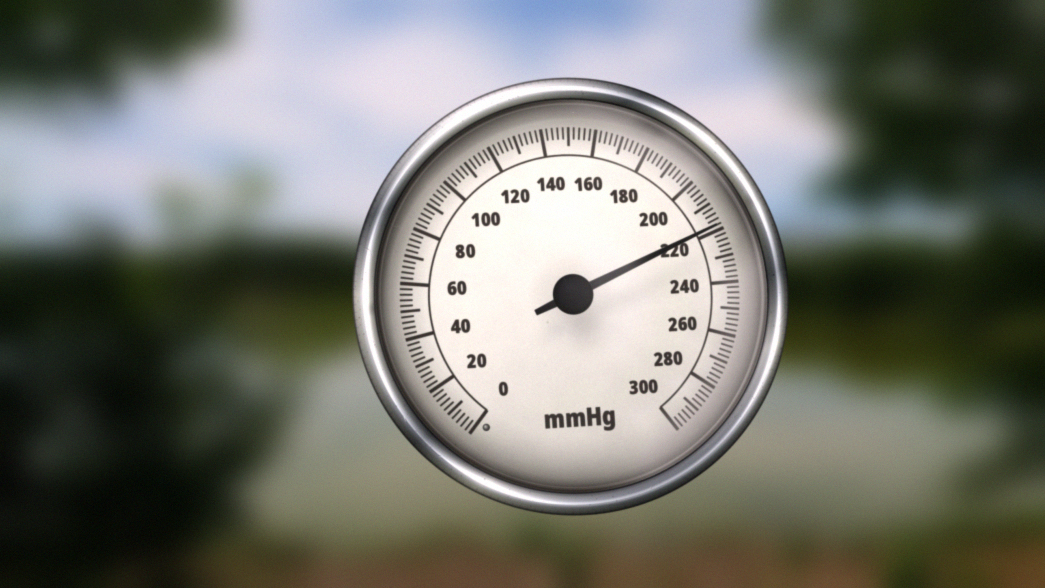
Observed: 218 mmHg
